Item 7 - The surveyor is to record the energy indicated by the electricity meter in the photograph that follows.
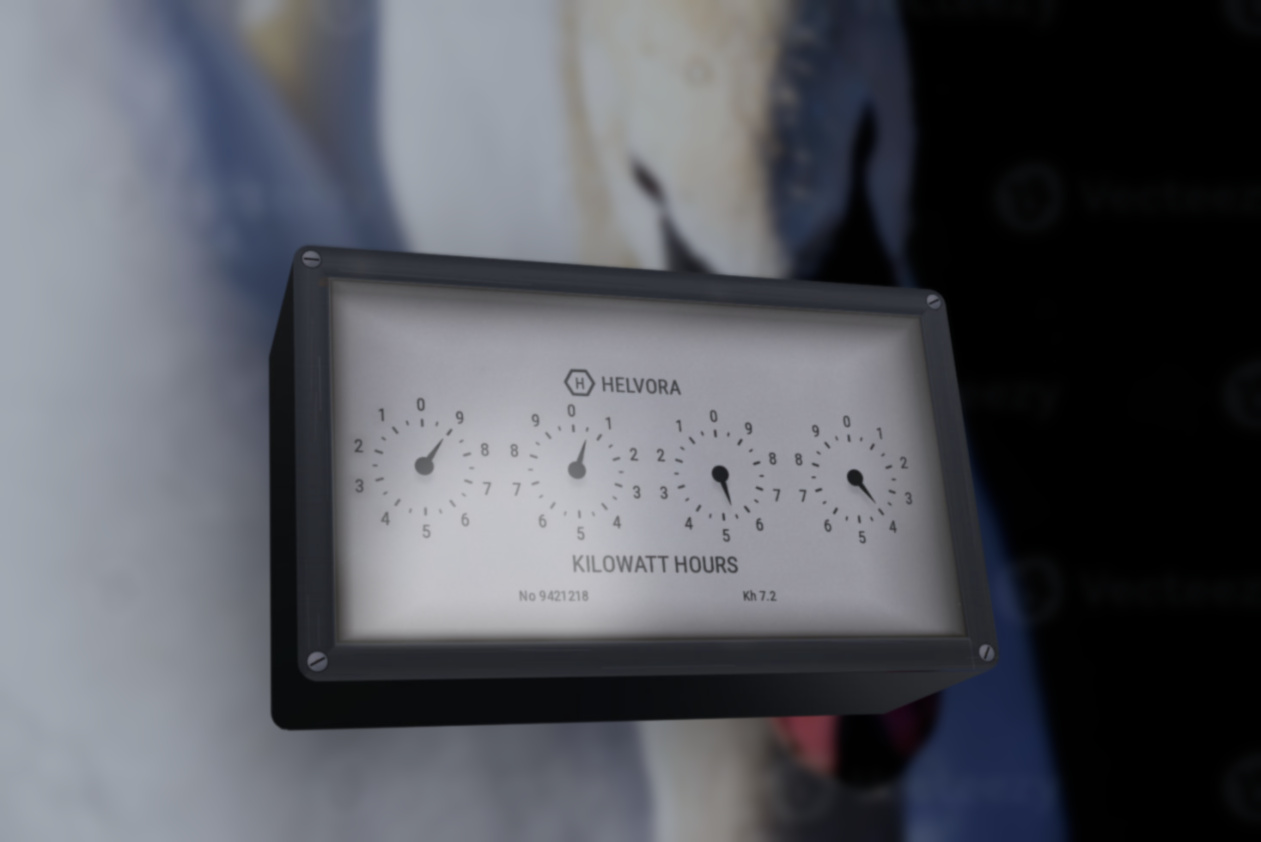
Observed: 9054 kWh
